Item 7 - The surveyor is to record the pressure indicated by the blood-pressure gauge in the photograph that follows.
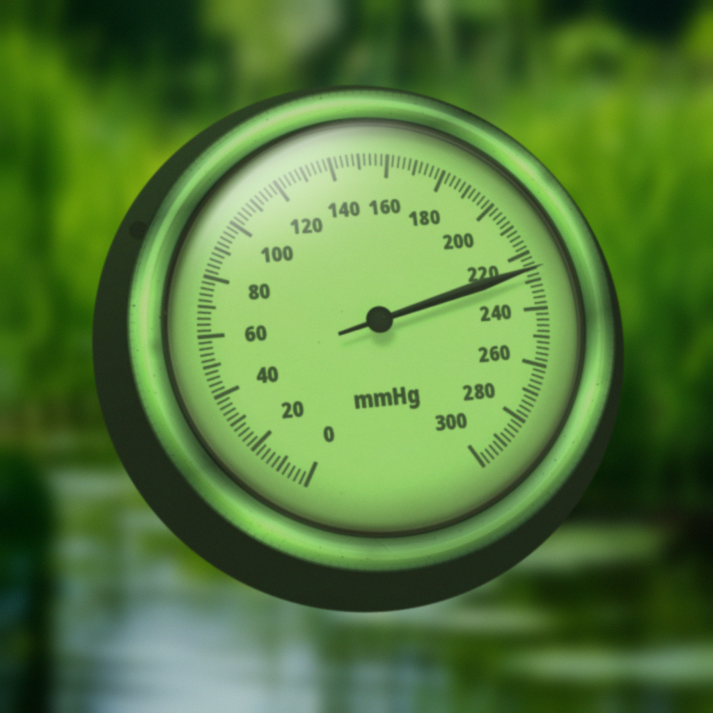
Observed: 226 mmHg
